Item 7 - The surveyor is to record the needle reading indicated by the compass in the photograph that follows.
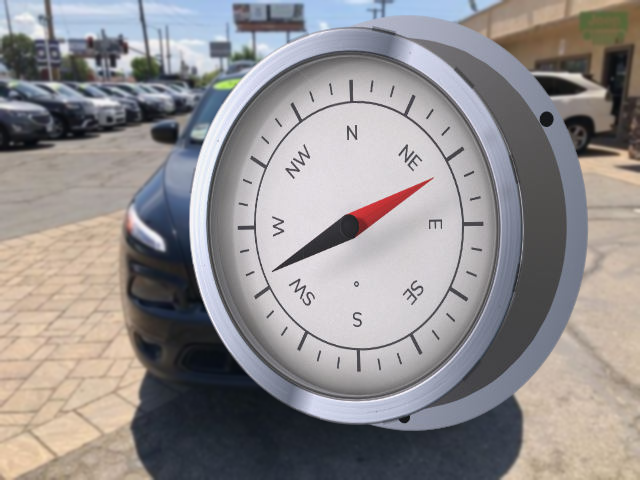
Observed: 65 °
